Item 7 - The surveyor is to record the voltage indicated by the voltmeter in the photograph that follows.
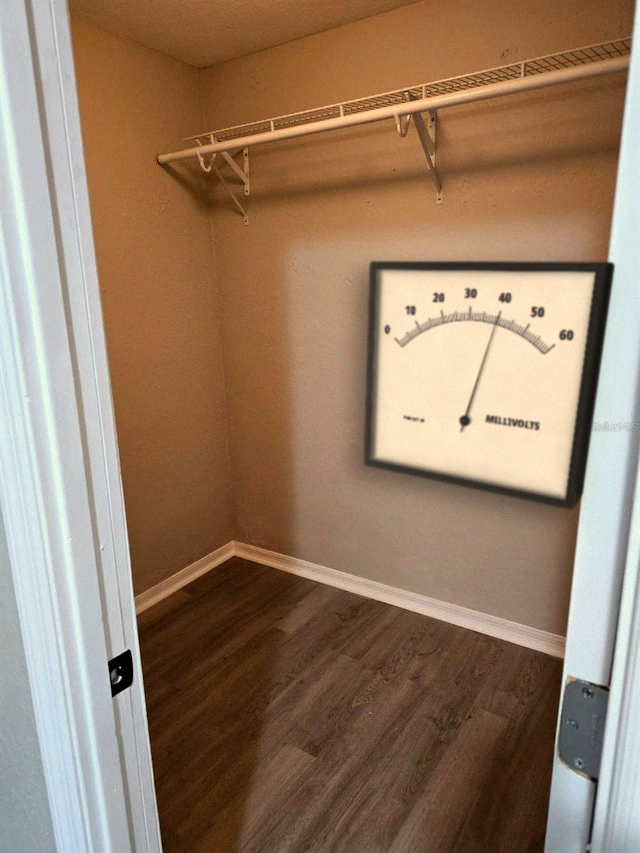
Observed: 40 mV
